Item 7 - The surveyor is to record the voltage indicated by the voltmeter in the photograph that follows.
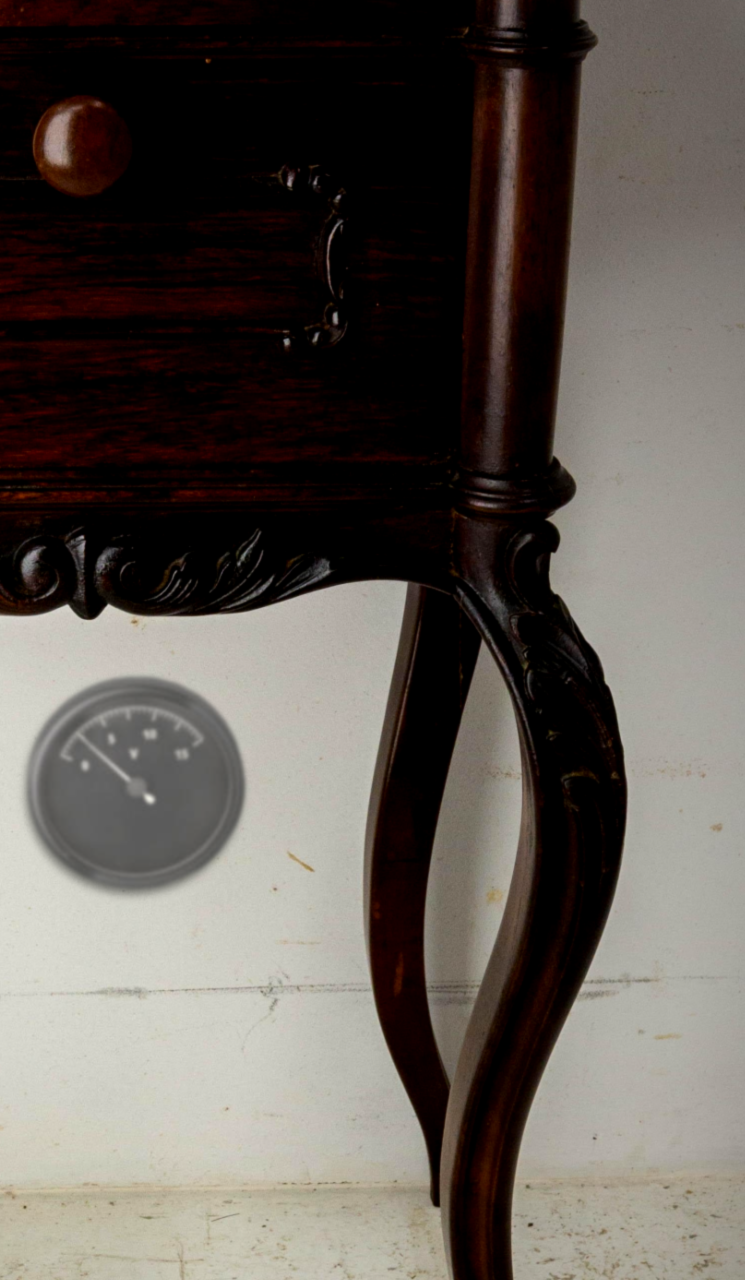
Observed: 2.5 V
